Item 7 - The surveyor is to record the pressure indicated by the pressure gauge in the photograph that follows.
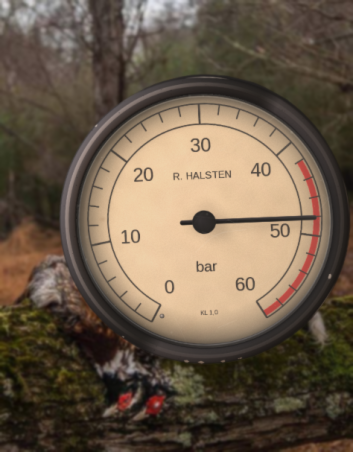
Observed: 48 bar
